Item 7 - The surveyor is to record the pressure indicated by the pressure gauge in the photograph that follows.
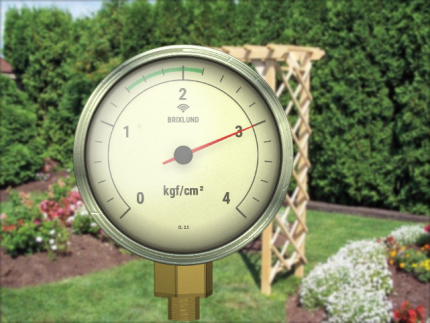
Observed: 3 kg/cm²
